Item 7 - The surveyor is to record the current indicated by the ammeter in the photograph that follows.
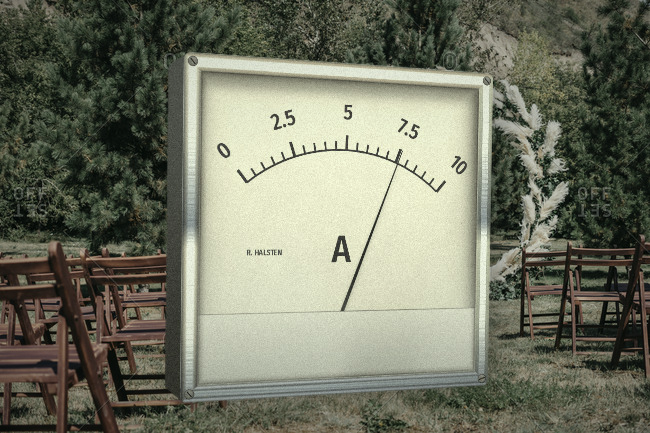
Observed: 7.5 A
